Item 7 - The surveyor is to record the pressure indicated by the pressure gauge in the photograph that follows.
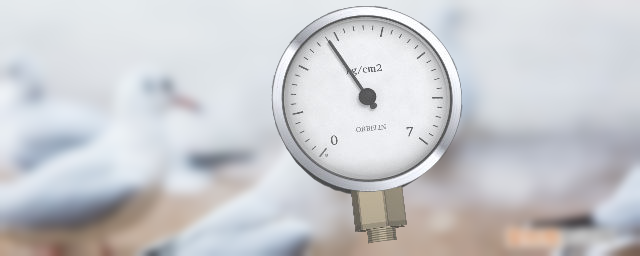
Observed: 2.8 kg/cm²
